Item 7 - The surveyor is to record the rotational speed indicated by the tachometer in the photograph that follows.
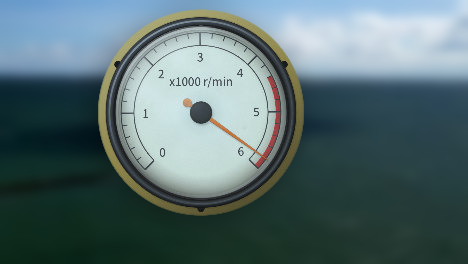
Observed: 5800 rpm
